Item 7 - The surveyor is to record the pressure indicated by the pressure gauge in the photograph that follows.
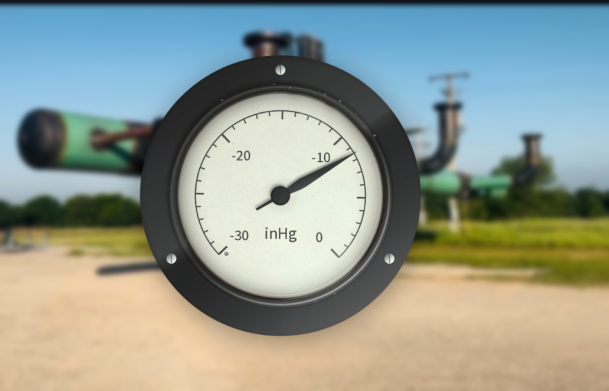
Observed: -8.5 inHg
